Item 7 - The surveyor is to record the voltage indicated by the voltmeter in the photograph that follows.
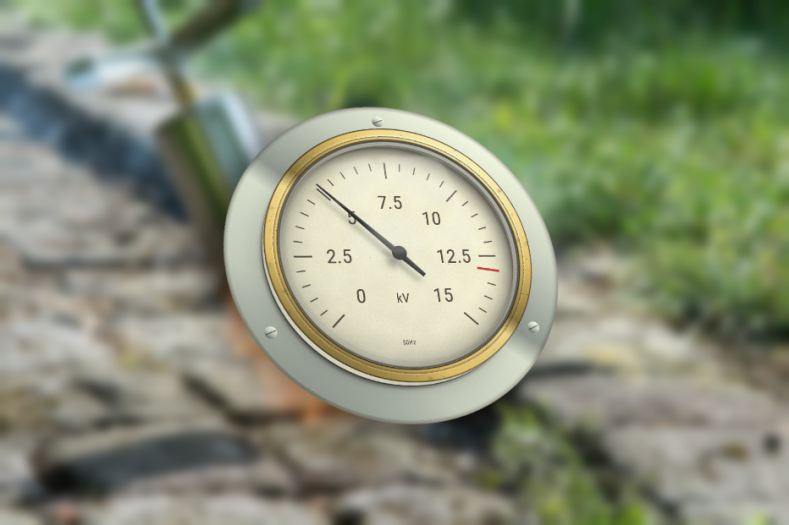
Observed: 5 kV
